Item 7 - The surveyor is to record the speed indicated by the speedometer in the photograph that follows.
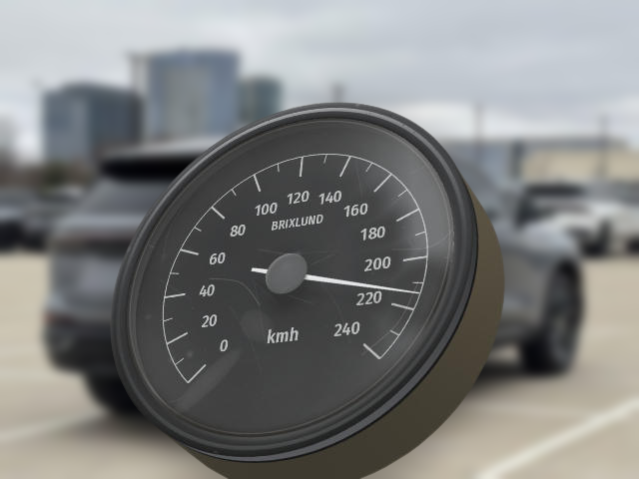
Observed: 215 km/h
